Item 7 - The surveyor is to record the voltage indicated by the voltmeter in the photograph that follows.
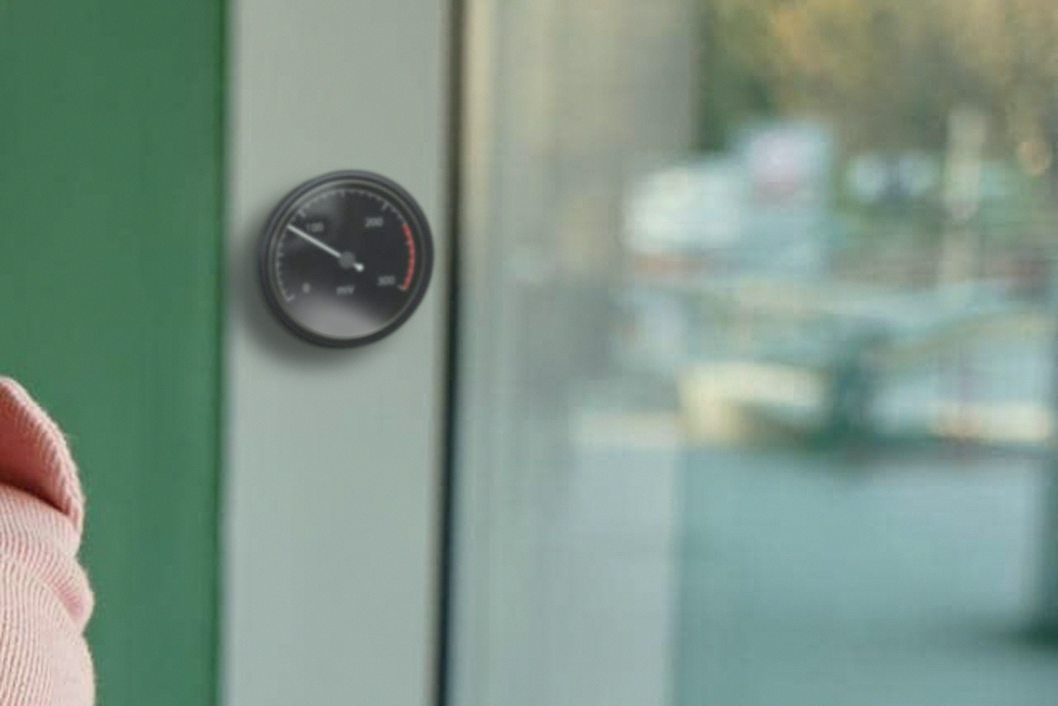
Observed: 80 mV
